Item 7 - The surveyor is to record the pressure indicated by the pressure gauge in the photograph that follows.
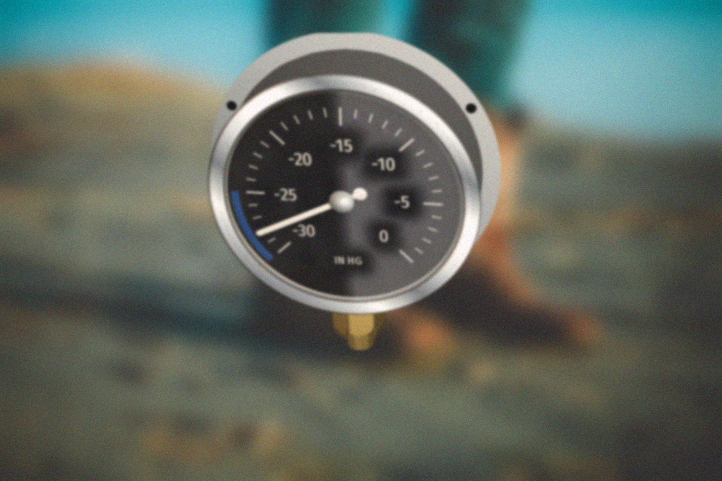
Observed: -28 inHg
